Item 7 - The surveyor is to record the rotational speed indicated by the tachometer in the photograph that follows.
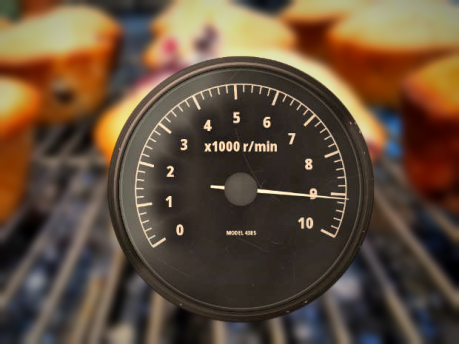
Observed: 9100 rpm
